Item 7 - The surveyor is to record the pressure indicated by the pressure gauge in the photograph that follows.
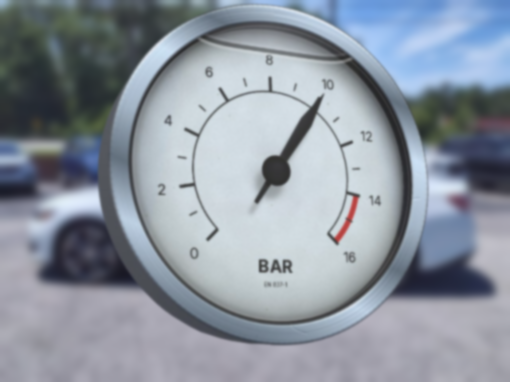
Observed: 10 bar
